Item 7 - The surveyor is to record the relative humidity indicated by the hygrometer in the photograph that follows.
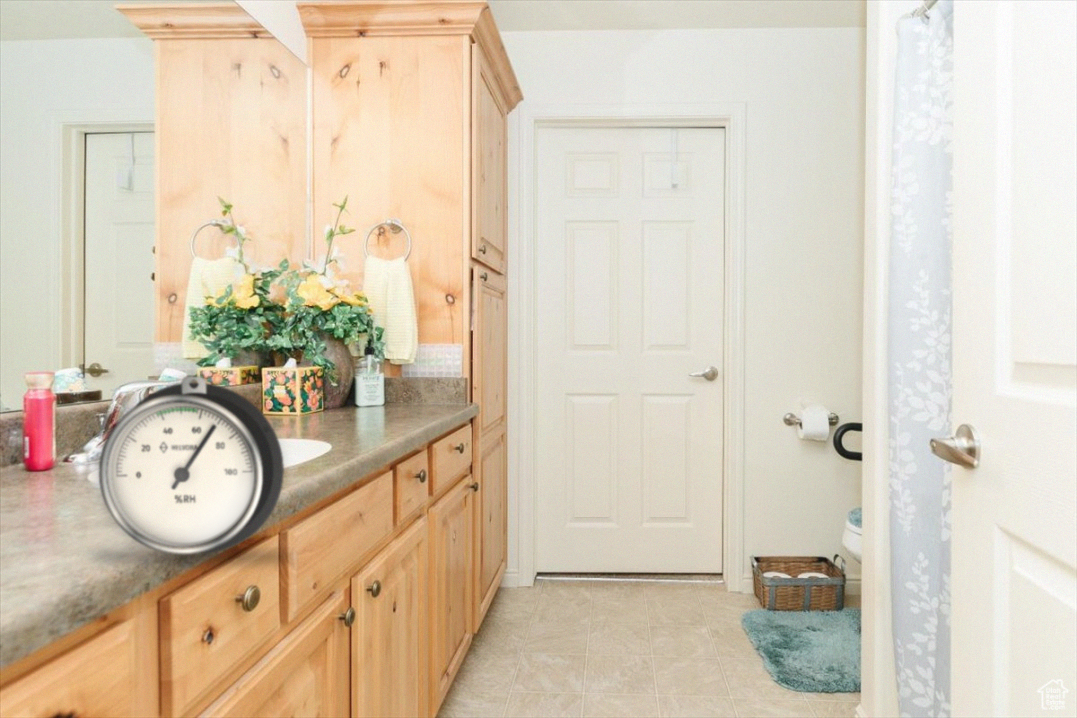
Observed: 70 %
